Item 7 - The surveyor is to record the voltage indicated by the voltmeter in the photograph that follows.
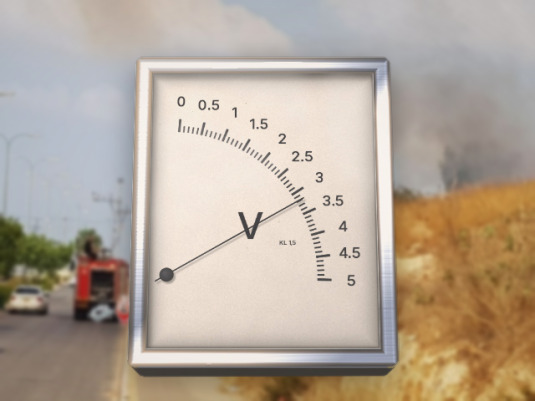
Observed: 3.2 V
